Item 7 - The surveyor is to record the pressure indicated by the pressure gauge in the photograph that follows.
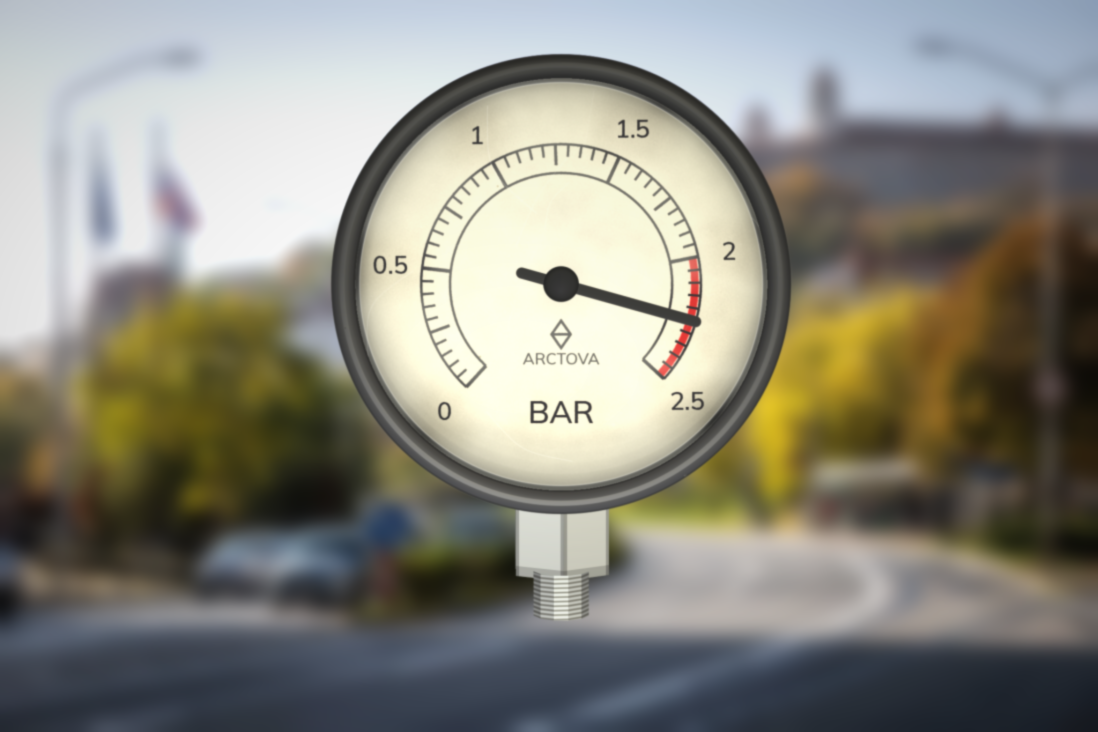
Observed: 2.25 bar
